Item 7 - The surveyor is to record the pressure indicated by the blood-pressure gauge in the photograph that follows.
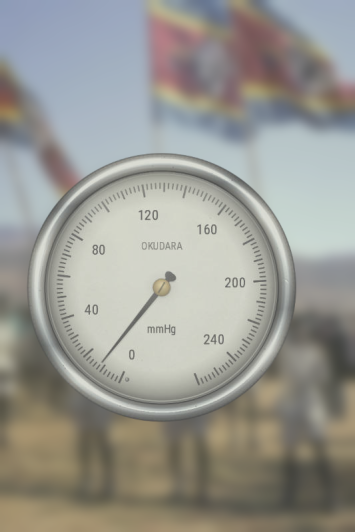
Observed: 12 mmHg
